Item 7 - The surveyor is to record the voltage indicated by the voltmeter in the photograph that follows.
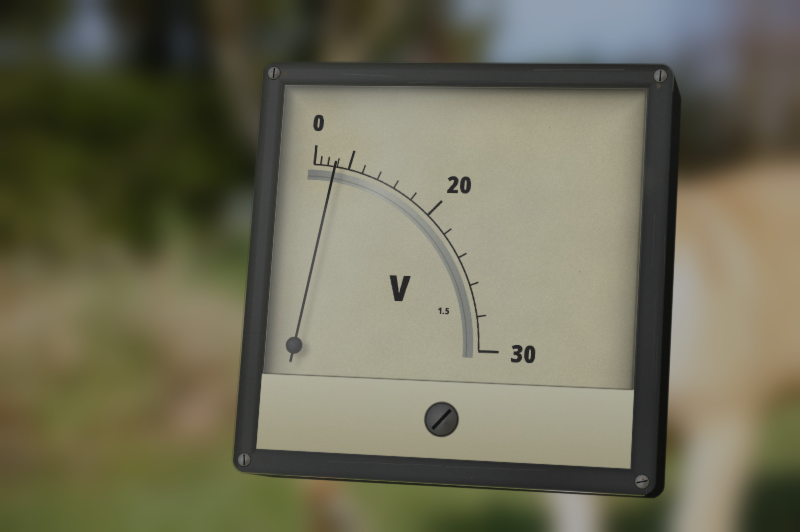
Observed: 8 V
